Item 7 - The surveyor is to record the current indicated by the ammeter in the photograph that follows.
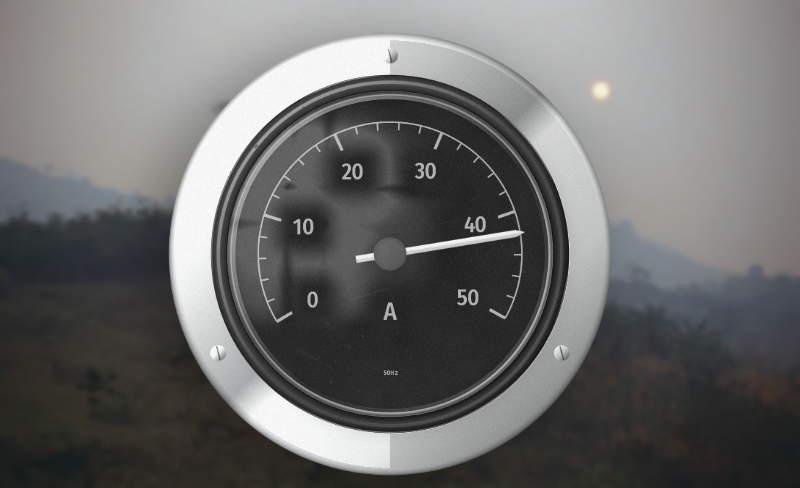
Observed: 42 A
